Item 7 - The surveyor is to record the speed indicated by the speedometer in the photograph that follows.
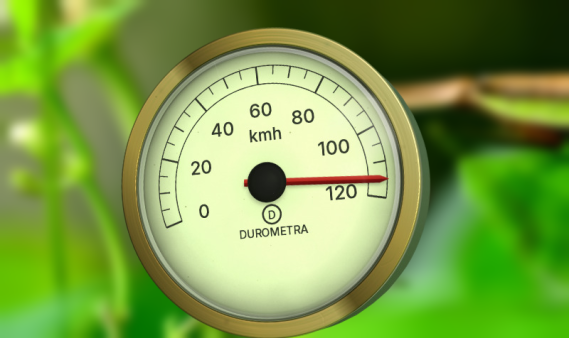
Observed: 115 km/h
